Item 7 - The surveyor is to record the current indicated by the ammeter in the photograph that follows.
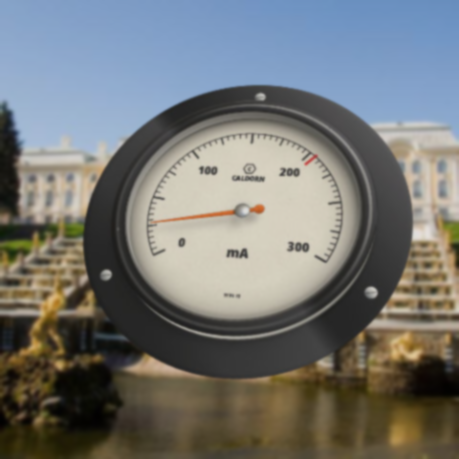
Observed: 25 mA
